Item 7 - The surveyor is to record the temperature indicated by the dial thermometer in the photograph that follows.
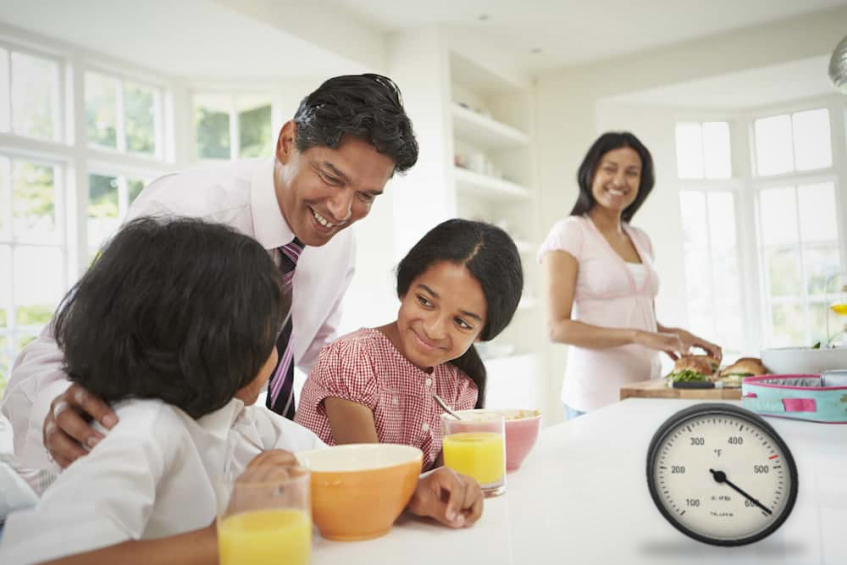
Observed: 590 °F
